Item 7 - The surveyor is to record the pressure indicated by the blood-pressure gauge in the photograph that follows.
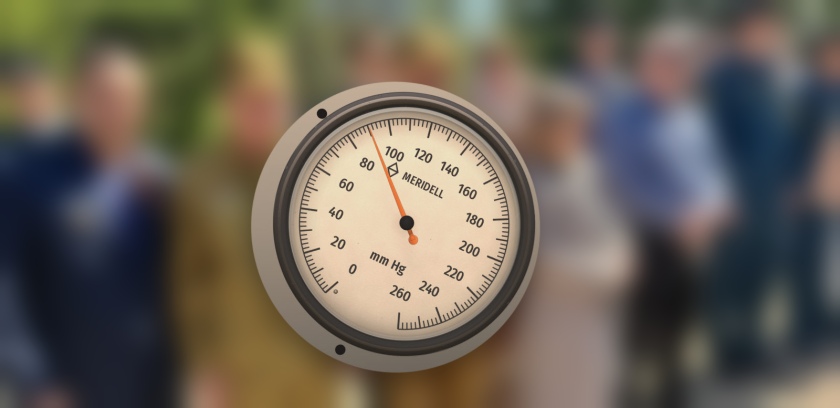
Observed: 90 mmHg
